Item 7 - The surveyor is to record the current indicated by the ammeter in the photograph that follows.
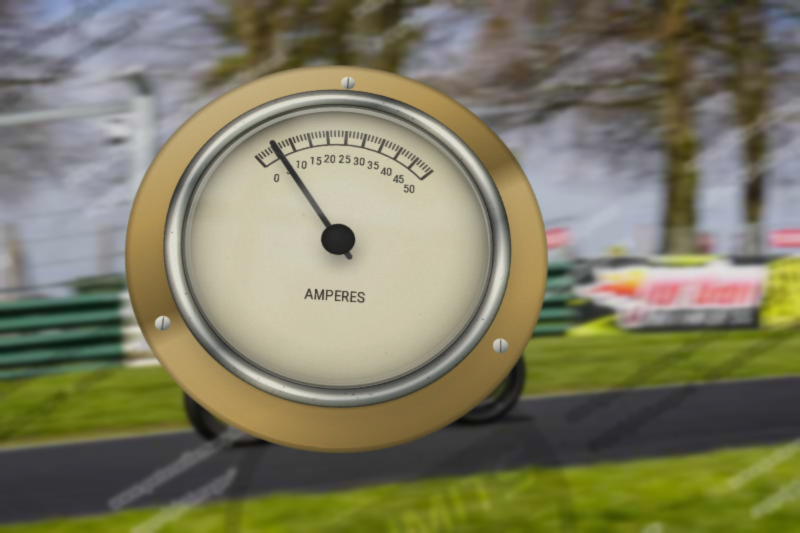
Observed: 5 A
